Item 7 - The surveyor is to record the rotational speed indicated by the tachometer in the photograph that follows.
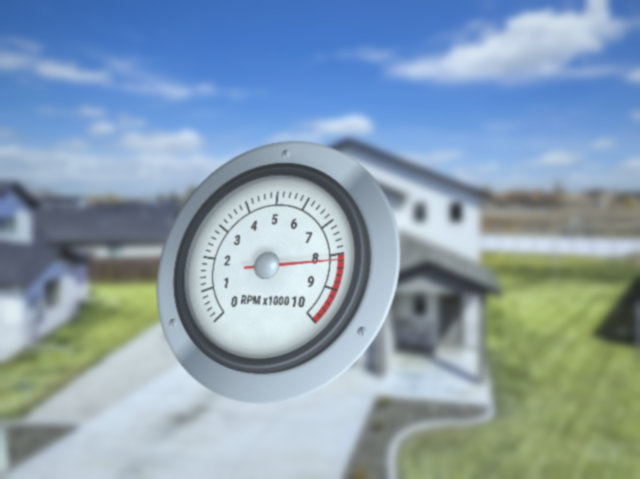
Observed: 8200 rpm
